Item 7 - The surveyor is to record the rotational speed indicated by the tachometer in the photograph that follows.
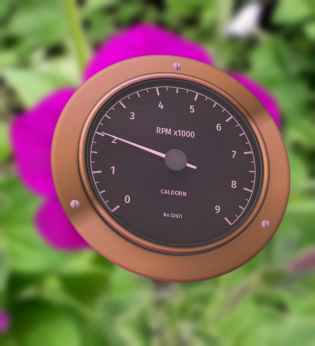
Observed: 2000 rpm
